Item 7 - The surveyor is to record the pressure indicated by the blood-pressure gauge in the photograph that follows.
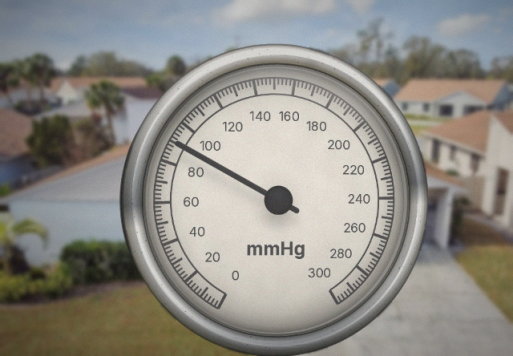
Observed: 90 mmHg
